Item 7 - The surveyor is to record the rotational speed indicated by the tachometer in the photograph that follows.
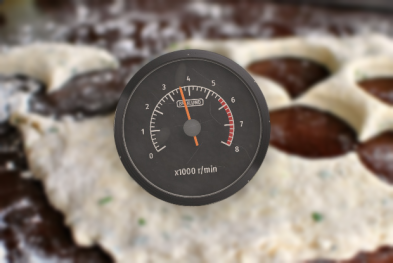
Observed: 3600 rpm
